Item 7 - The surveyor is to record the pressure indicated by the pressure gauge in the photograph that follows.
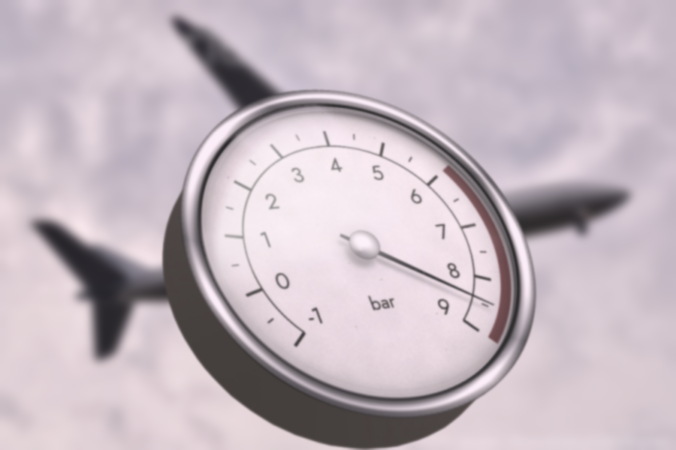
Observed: 8.5 bar
